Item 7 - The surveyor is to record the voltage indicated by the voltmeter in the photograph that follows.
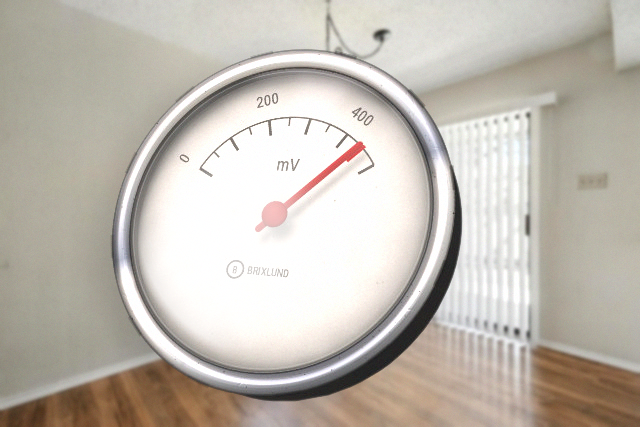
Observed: 450 mV
